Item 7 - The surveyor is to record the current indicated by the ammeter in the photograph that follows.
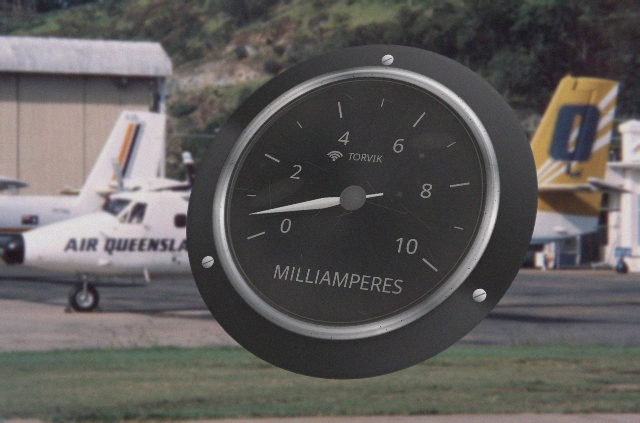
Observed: 0.5 mA
